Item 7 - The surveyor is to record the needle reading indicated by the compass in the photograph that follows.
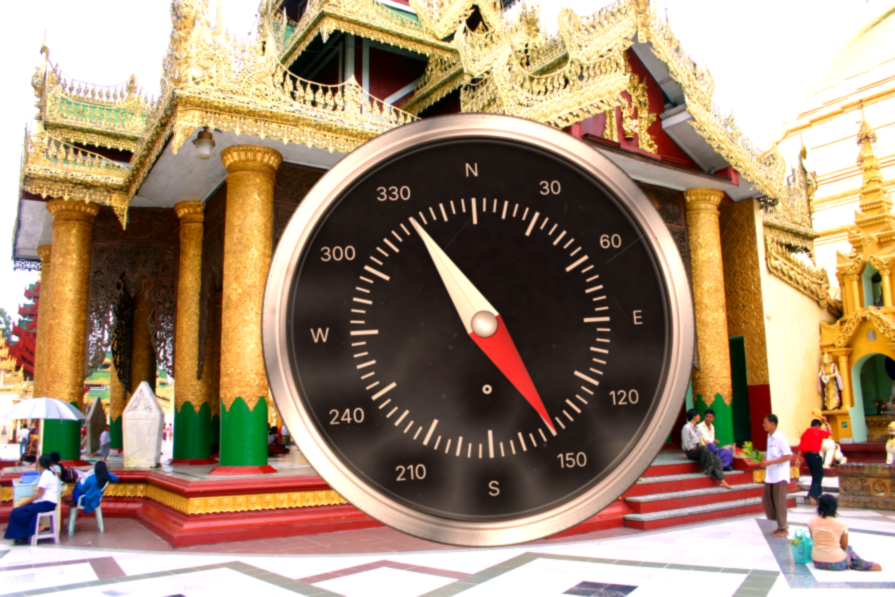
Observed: 150 °
